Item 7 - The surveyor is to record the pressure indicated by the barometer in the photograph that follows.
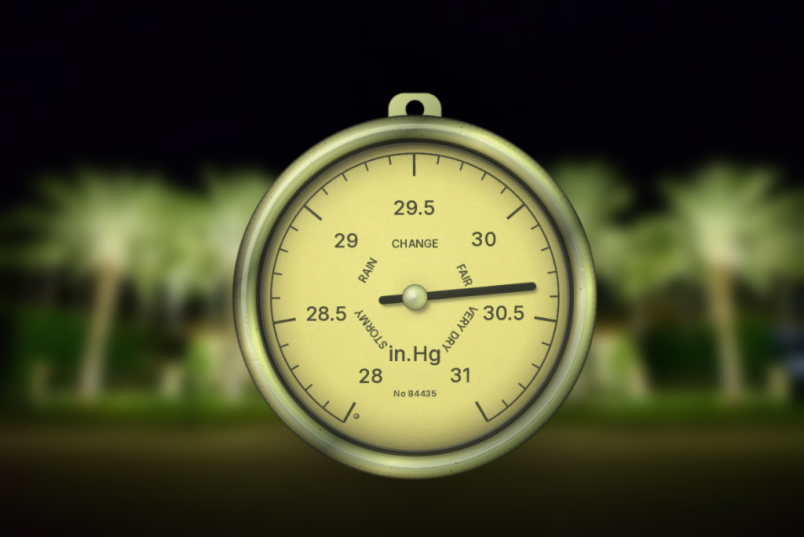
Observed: 30.35 inHg
